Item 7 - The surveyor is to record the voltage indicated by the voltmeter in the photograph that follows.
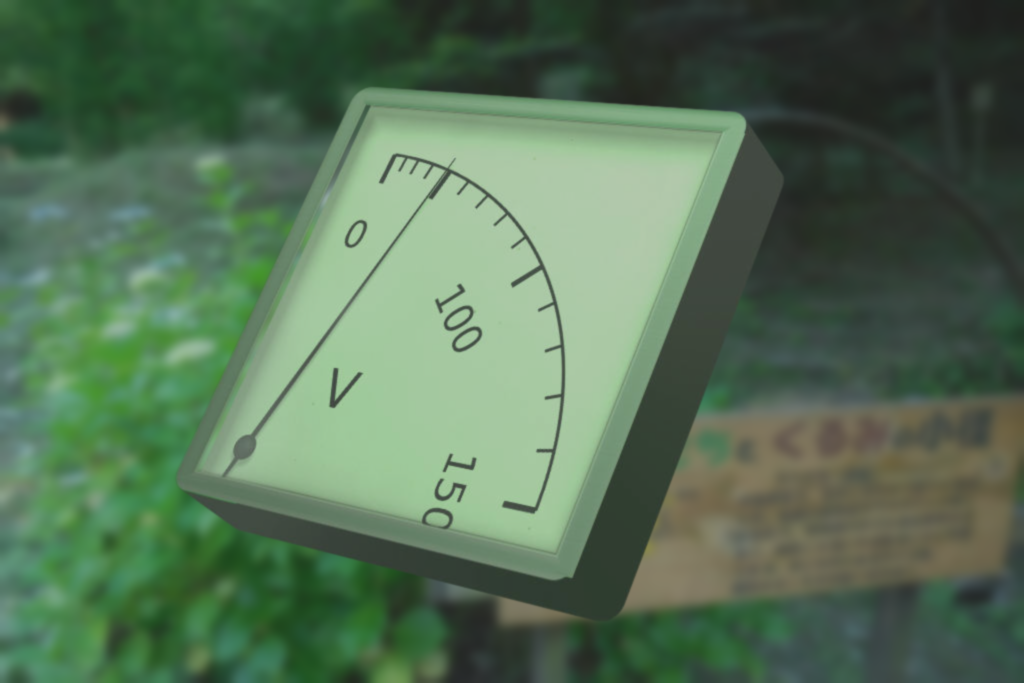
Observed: 50 V
